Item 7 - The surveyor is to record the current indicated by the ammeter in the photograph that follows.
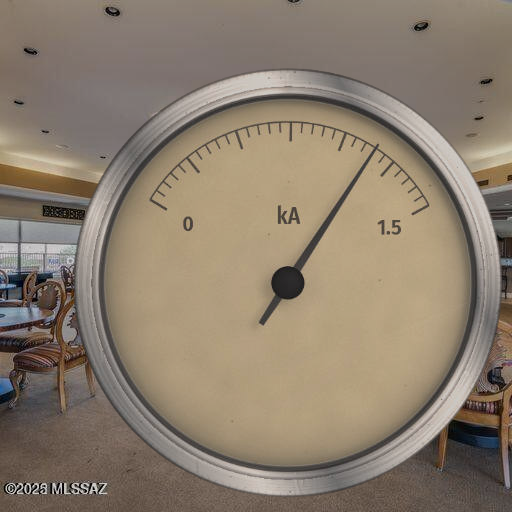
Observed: 1.15 kA
